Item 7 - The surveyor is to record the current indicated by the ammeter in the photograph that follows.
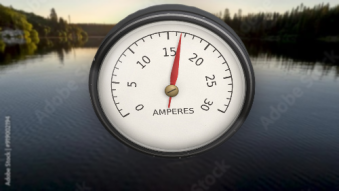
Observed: 16.5 A
